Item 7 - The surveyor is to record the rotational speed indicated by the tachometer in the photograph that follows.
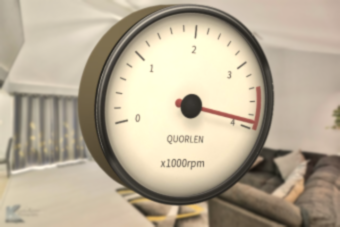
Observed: 3900 rpm
